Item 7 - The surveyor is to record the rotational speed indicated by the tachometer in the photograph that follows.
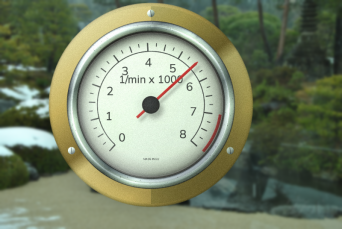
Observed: 5500 rpm
